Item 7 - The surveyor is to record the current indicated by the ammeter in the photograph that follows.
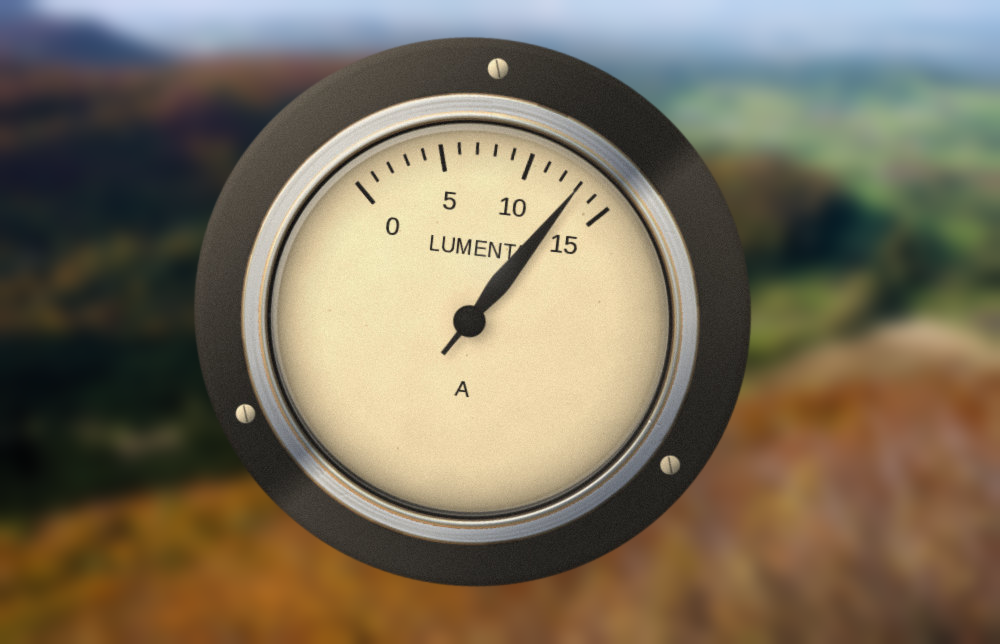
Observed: 13 A
